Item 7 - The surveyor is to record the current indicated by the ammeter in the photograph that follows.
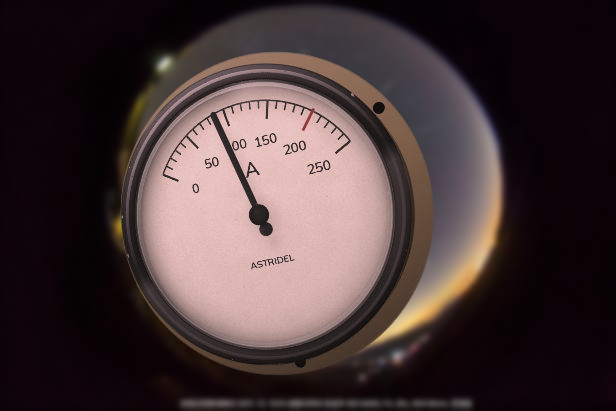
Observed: 90 A
